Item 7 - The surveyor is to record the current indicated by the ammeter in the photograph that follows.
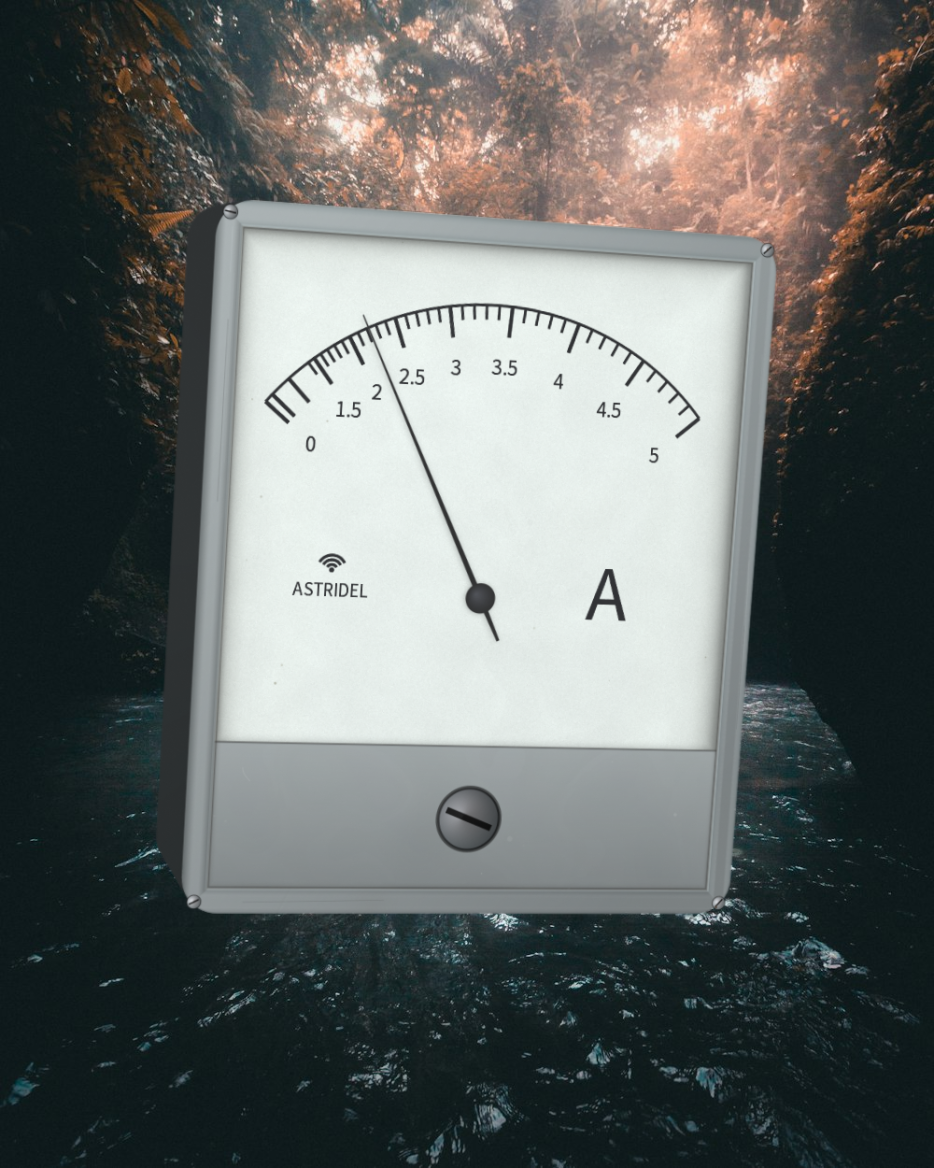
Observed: 2.2 A
